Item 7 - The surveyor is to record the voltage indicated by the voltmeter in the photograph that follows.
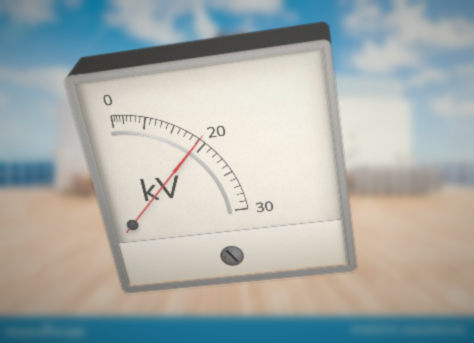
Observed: 19 kV
